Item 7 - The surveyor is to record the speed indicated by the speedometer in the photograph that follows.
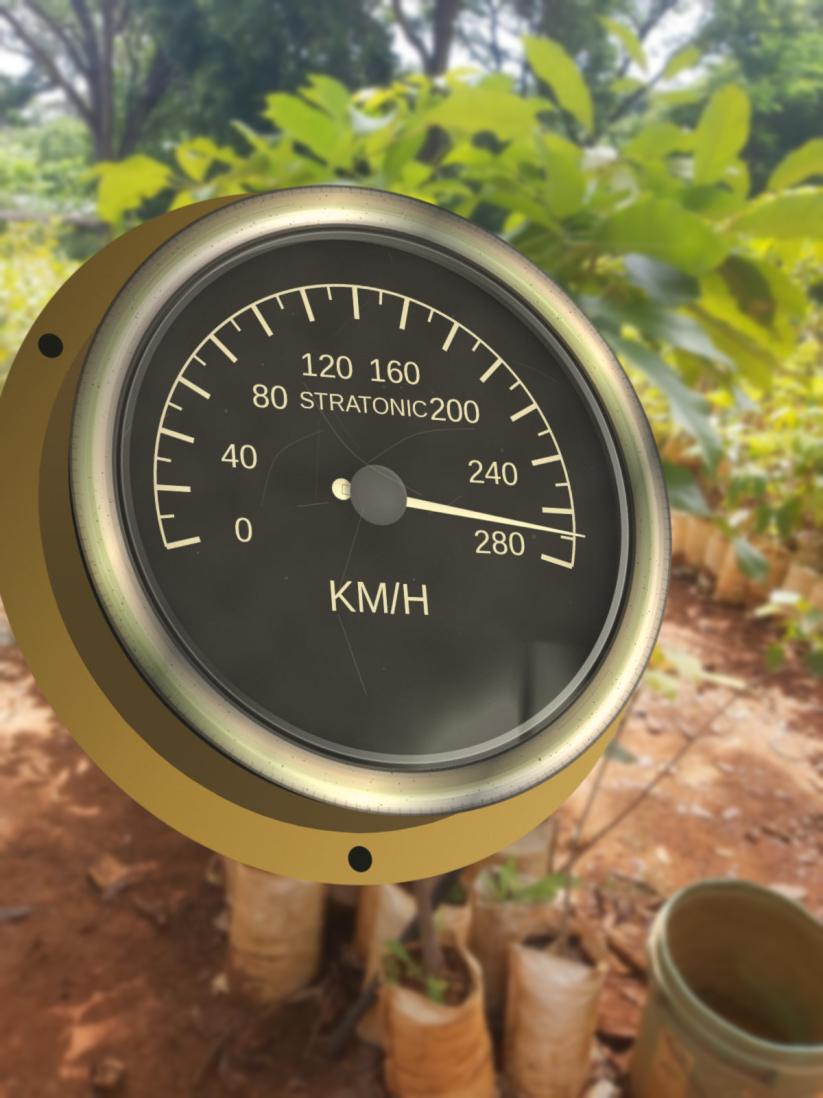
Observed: 270 km/h
